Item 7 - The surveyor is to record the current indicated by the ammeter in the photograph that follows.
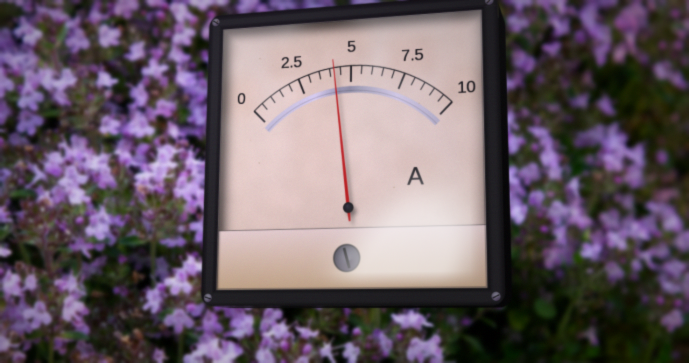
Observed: 4.25 A
